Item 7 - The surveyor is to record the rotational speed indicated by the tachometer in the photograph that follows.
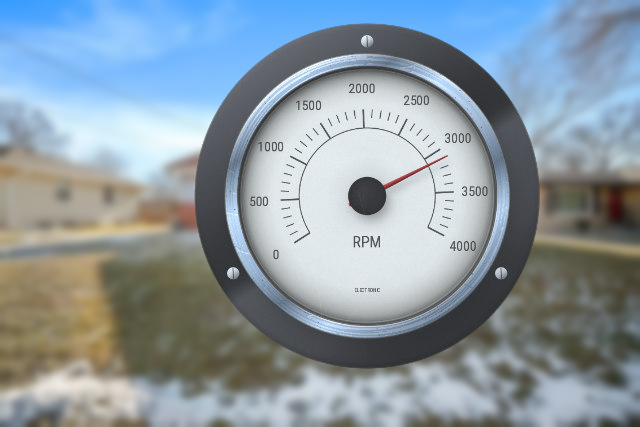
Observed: 3100 rpm
